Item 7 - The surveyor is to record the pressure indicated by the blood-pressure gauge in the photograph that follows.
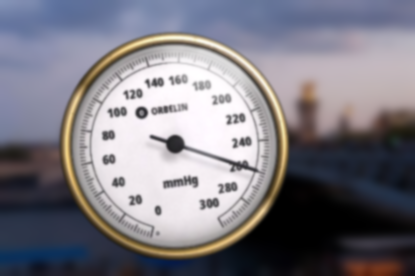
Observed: 260 mmHg
